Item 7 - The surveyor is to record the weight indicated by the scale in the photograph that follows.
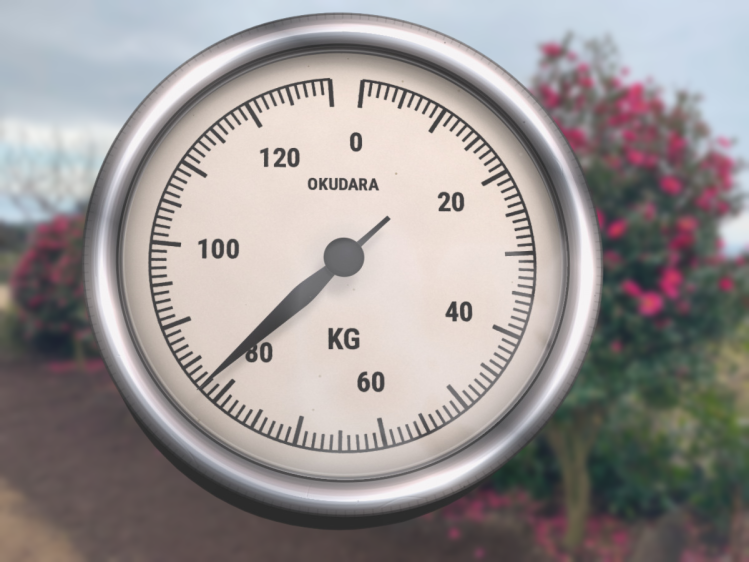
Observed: 82 kg
